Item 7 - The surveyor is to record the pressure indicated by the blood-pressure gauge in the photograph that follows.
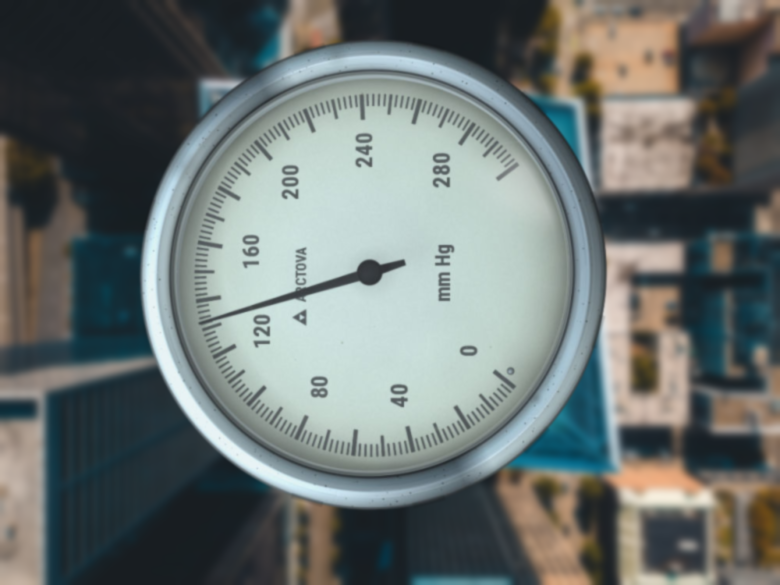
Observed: 132 mmHg
